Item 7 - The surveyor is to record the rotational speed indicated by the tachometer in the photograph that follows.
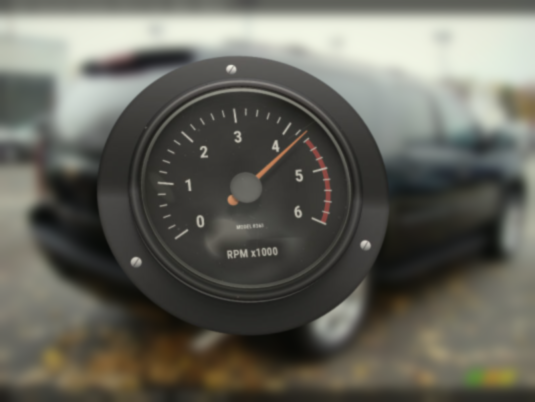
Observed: 4300 rpm
